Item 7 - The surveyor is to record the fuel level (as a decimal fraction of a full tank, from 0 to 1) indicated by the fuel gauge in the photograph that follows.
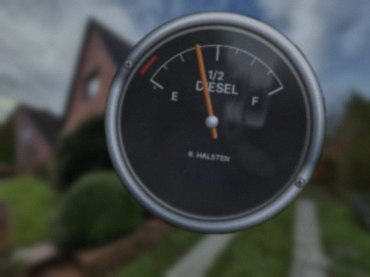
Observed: 0.375
